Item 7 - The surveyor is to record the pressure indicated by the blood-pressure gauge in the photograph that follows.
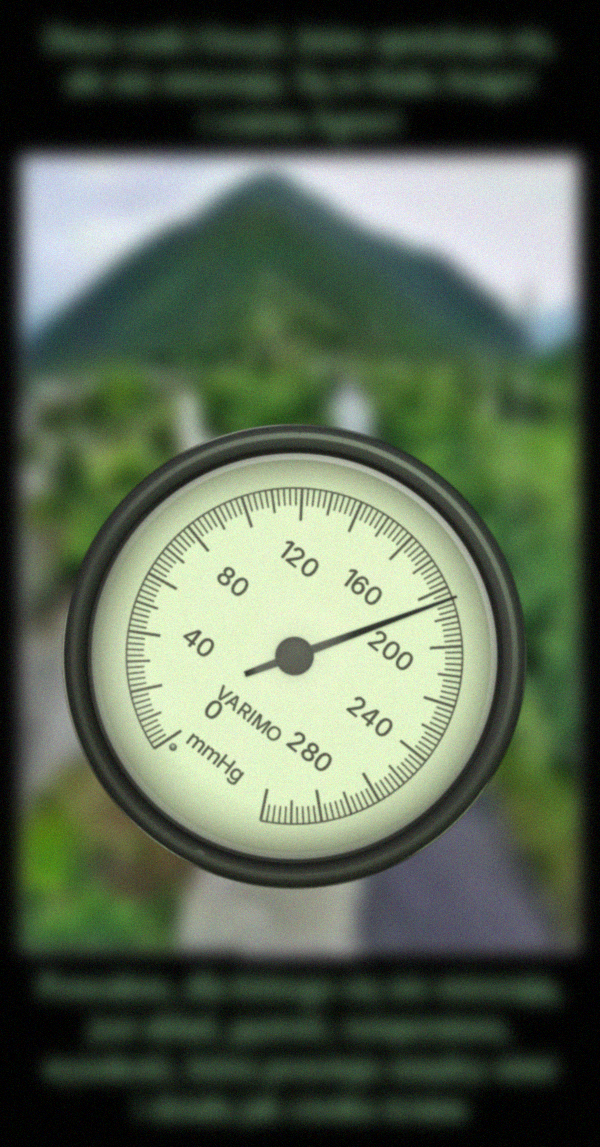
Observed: 184 mmHg
